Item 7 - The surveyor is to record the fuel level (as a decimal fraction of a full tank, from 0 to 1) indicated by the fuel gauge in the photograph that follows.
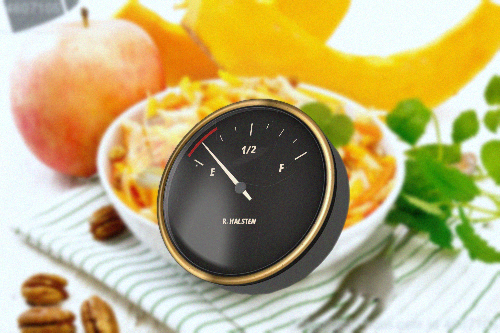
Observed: 0.125
